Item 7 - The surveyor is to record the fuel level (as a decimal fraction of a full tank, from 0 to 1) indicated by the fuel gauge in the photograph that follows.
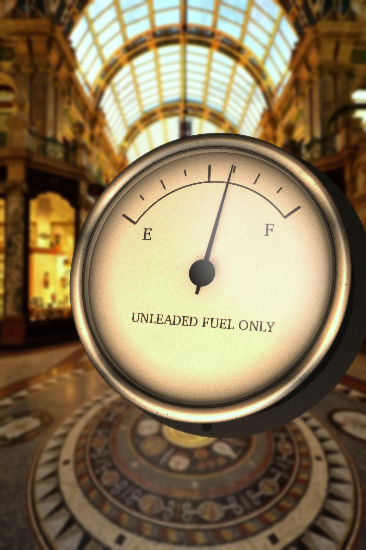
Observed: 0.625
